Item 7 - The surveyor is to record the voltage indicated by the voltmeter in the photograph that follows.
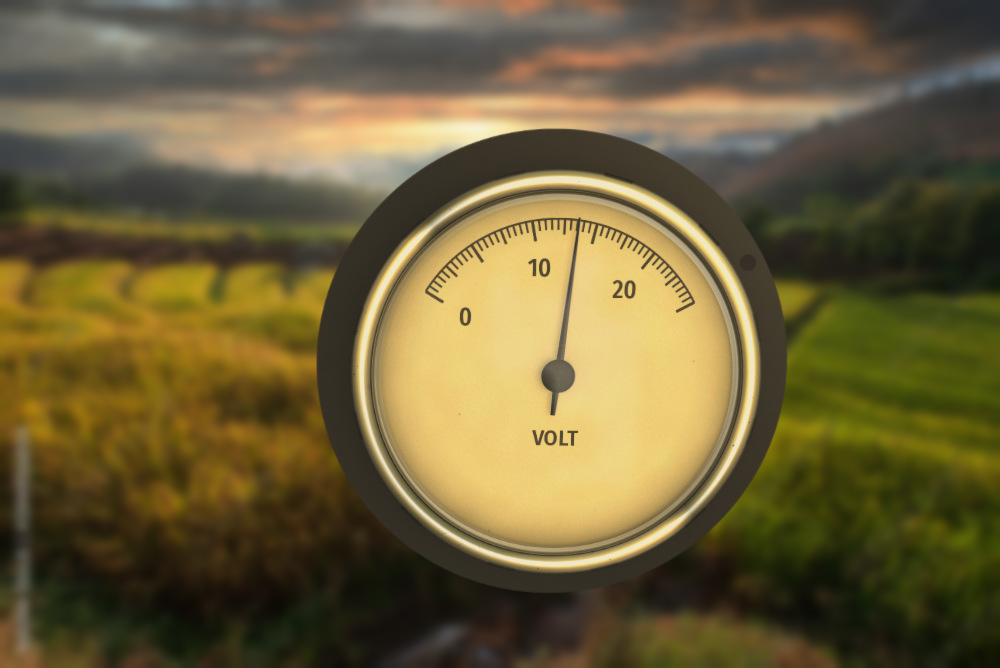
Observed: 13.5 V
